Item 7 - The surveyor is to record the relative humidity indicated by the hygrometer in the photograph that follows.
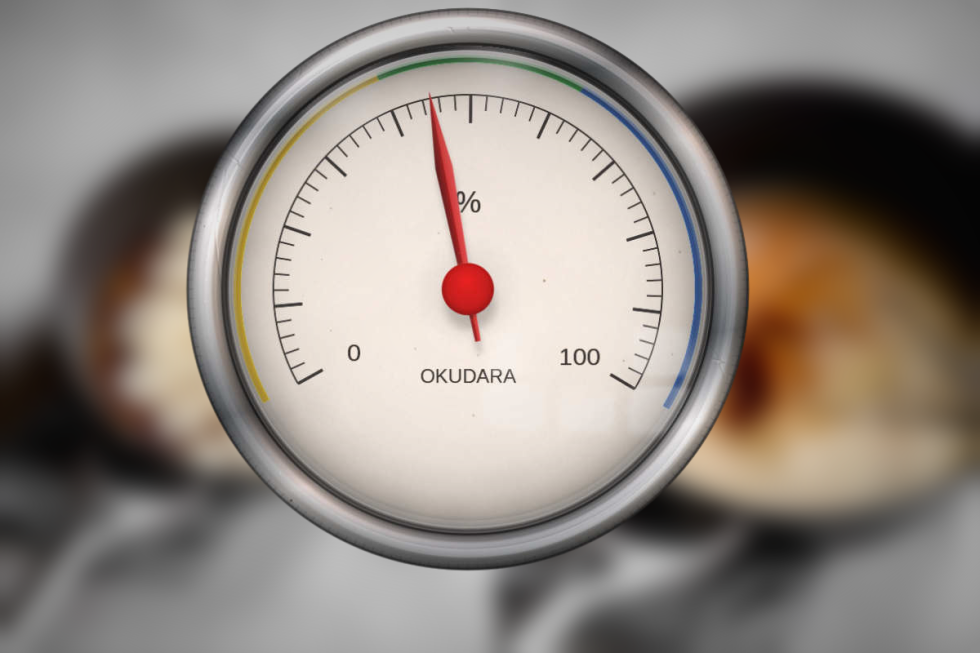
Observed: 45 %
